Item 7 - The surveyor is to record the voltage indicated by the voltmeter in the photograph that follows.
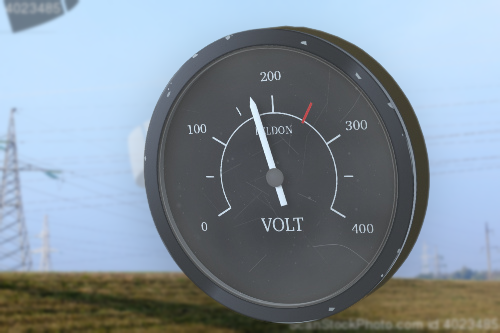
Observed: 175 V
